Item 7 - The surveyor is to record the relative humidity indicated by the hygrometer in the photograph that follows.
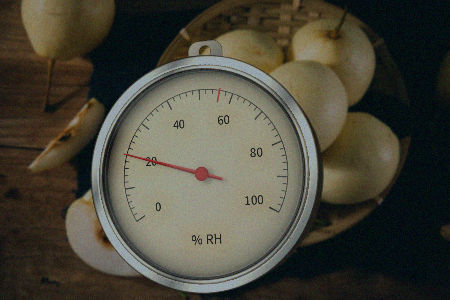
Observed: 20 %
